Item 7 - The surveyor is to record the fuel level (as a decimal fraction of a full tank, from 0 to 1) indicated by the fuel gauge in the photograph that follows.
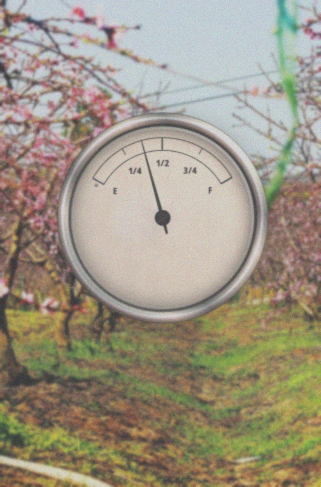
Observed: 0.375
